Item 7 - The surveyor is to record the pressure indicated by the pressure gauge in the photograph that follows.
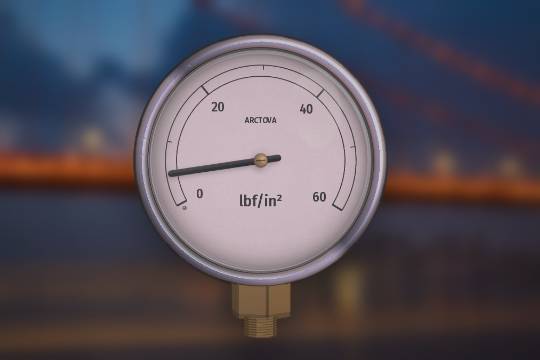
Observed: 5 psi
